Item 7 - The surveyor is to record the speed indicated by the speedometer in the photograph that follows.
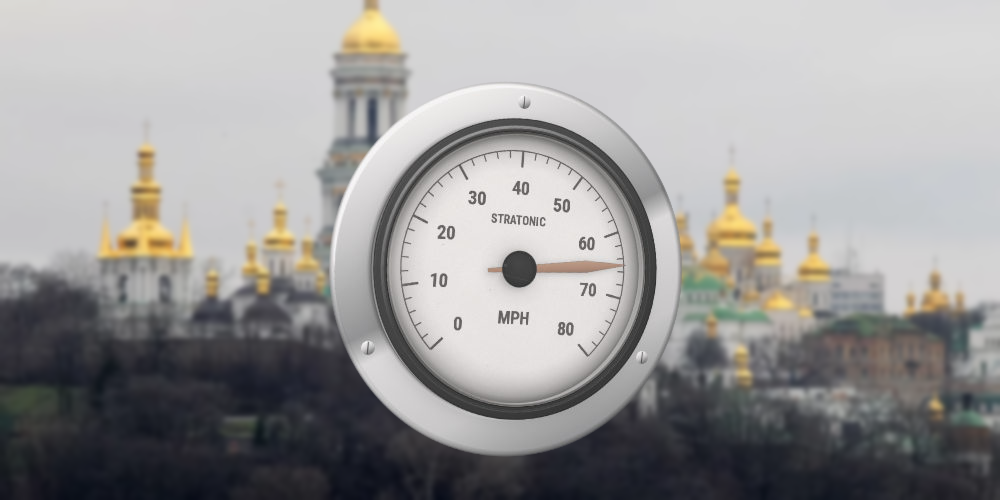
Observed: 65 mph
